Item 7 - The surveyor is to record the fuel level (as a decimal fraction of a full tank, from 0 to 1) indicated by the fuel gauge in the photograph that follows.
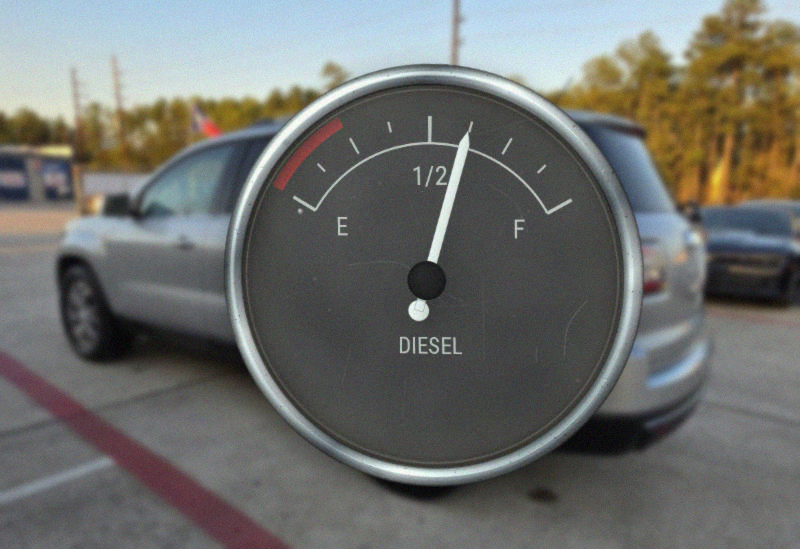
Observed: 0.625
